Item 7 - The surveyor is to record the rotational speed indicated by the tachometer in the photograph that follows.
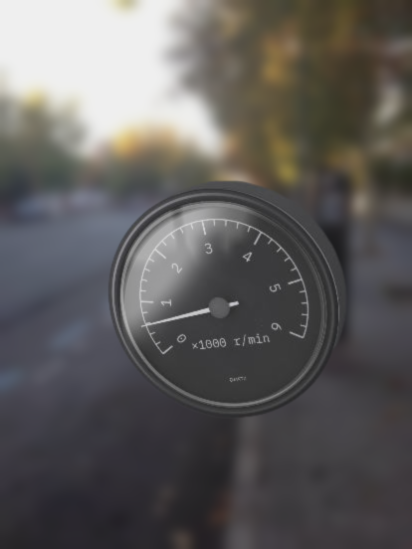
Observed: 600 rpm
